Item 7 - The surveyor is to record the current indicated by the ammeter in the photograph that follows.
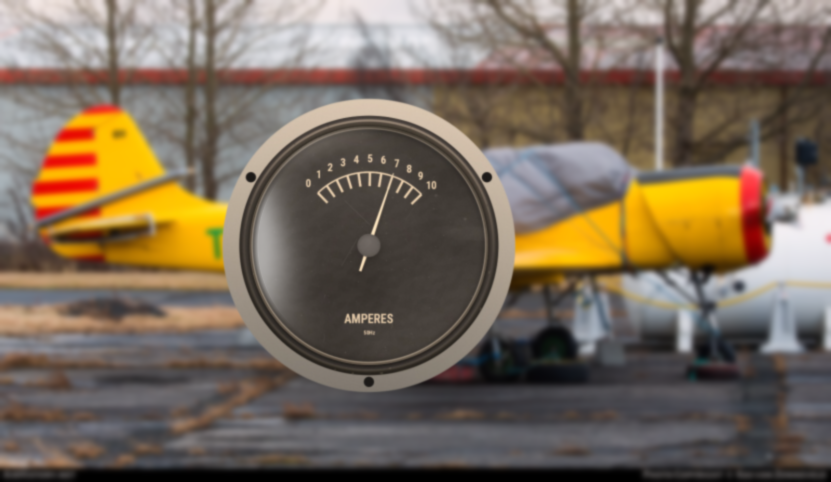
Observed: 7 A
